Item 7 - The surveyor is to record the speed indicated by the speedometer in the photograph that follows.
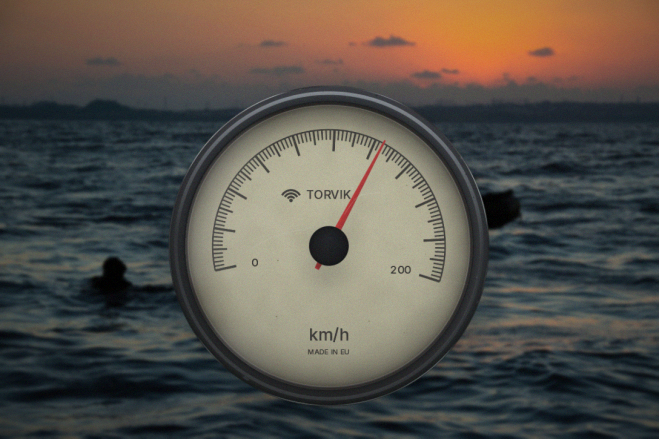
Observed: 124 km/h
